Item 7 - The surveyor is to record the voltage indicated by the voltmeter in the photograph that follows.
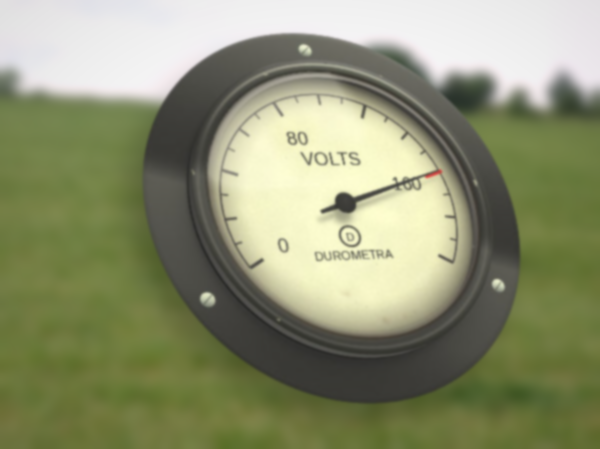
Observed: 160 V
